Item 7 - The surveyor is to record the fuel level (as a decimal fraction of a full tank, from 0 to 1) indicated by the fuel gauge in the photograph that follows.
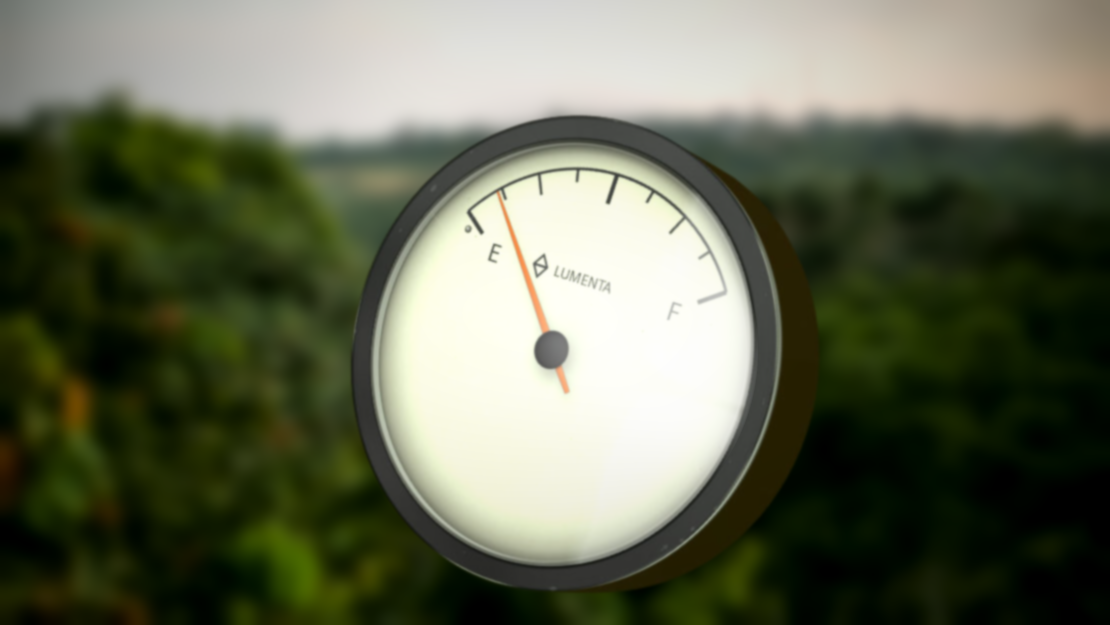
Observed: 0.125
